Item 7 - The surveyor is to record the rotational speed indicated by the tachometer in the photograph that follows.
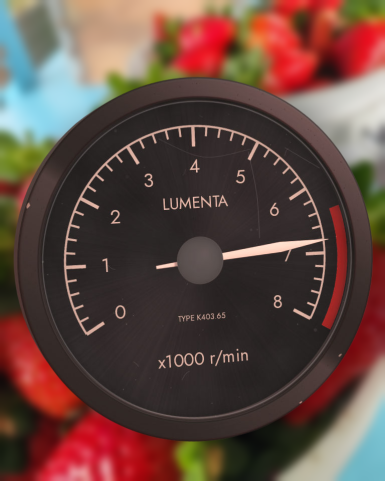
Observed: 6800 rpm
